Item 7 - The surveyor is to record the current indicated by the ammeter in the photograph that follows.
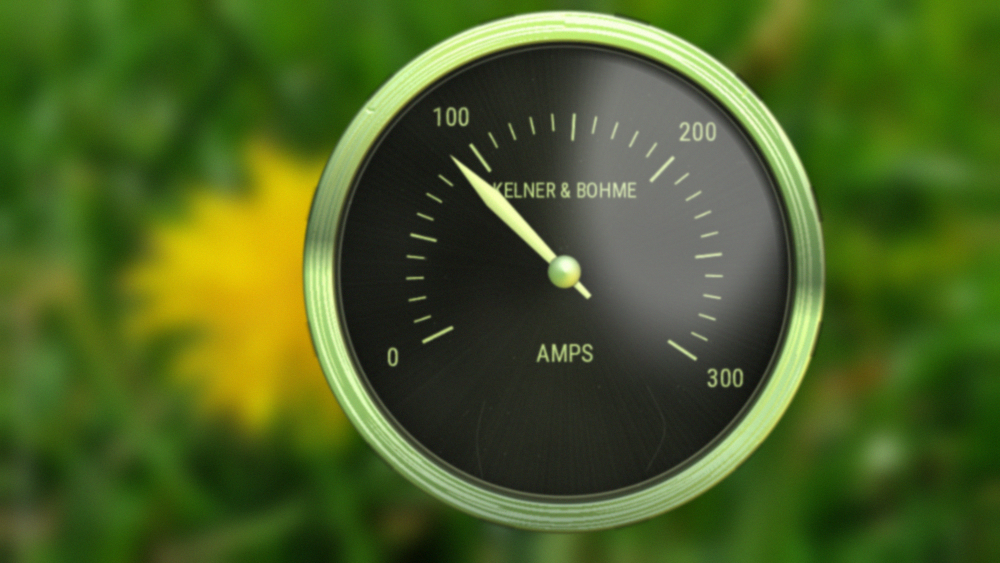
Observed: 90 A
